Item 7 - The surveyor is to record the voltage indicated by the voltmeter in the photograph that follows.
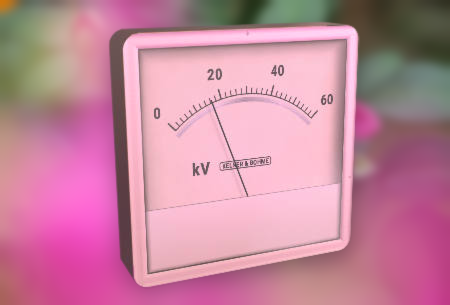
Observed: 16 kV
